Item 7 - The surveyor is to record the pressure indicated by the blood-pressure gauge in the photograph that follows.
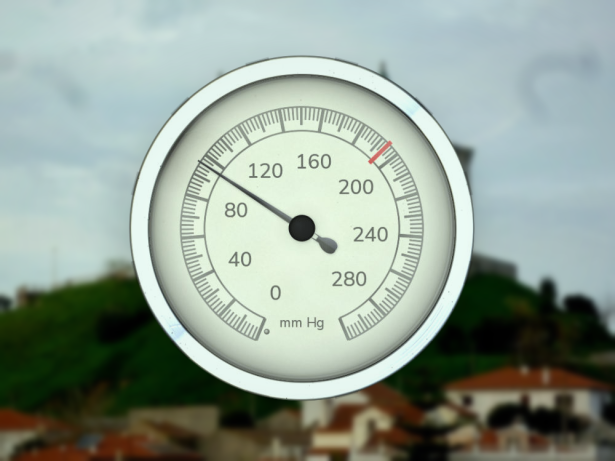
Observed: 96 mmHg
